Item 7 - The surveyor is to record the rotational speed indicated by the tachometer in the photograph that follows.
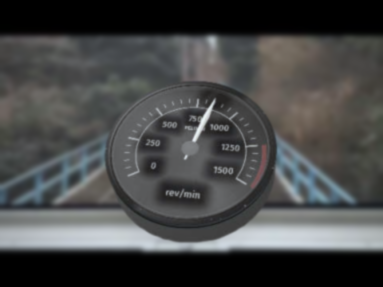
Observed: 850 rpm
